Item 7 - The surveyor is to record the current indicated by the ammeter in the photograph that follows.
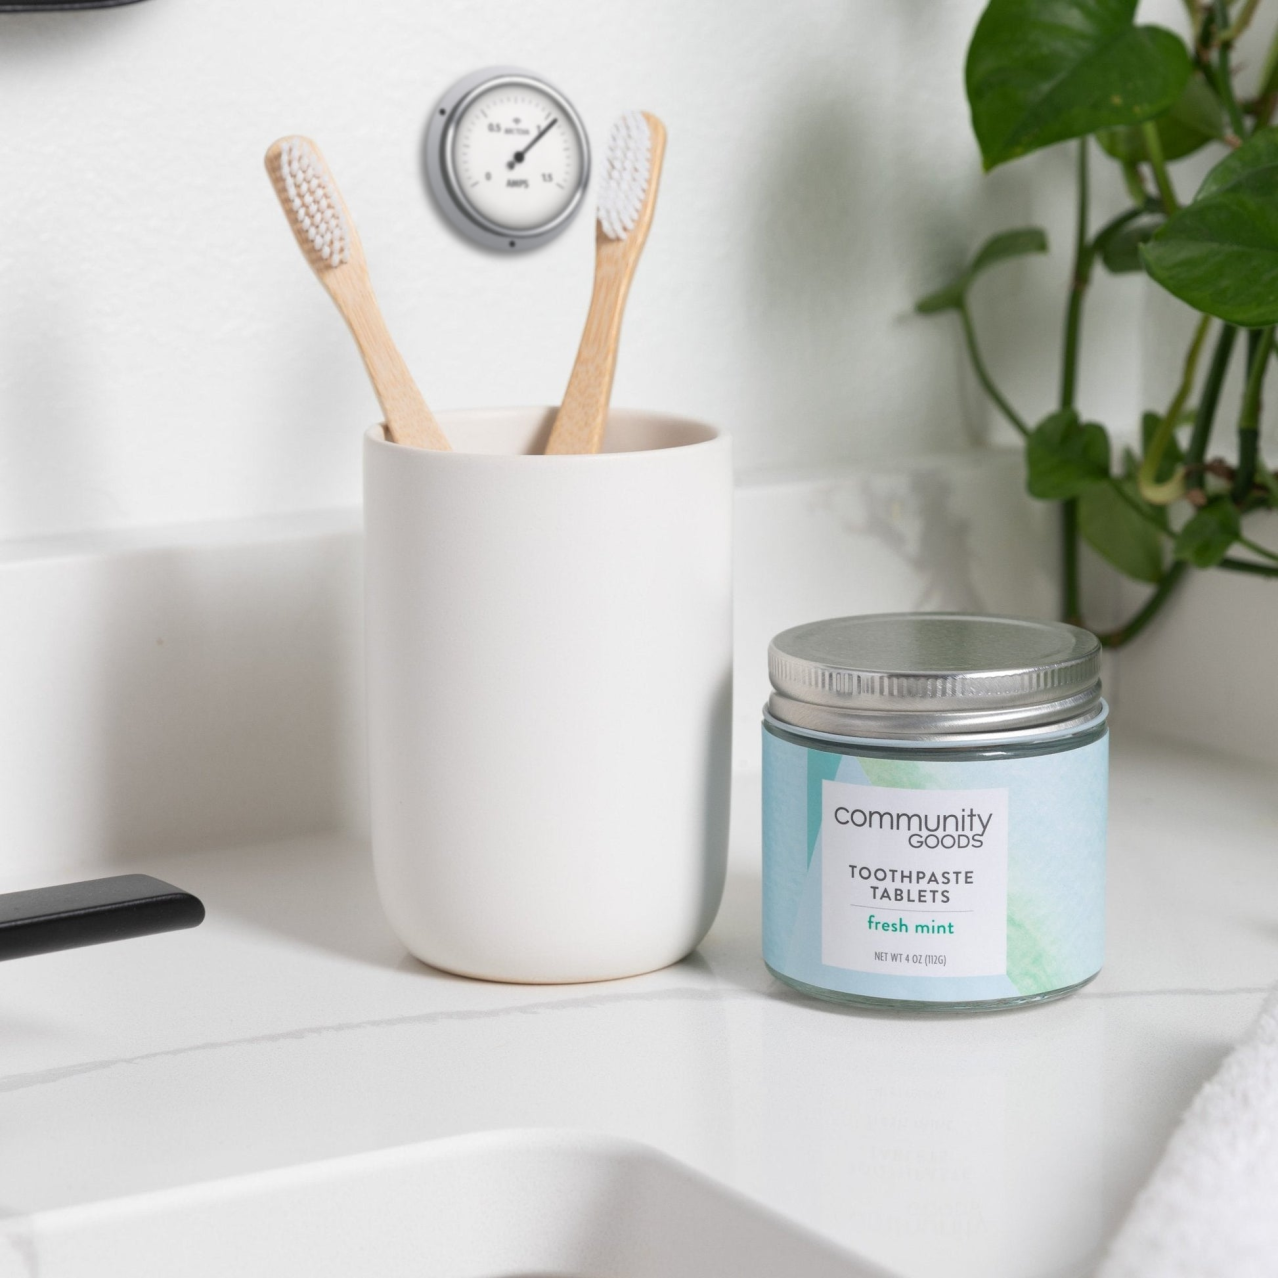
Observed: 1.05 A
